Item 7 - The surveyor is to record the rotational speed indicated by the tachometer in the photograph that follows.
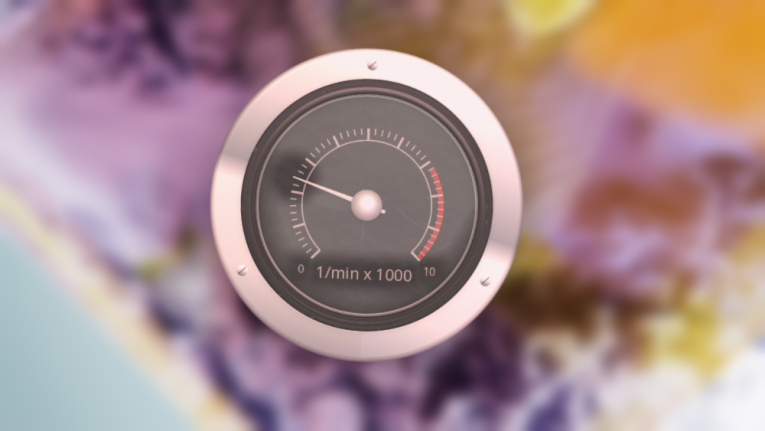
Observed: 2400 rpm
